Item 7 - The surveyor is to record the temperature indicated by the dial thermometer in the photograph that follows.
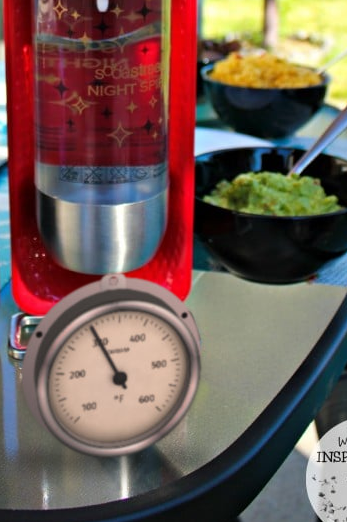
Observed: 300 °F
